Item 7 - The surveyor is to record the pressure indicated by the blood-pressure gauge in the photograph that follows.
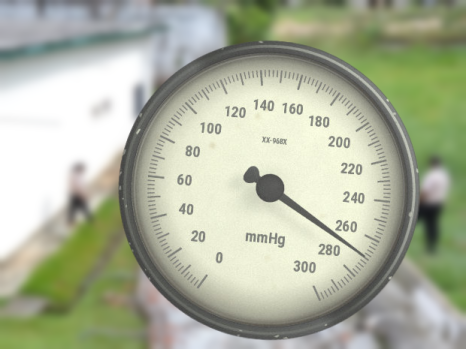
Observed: 270 mmHg
